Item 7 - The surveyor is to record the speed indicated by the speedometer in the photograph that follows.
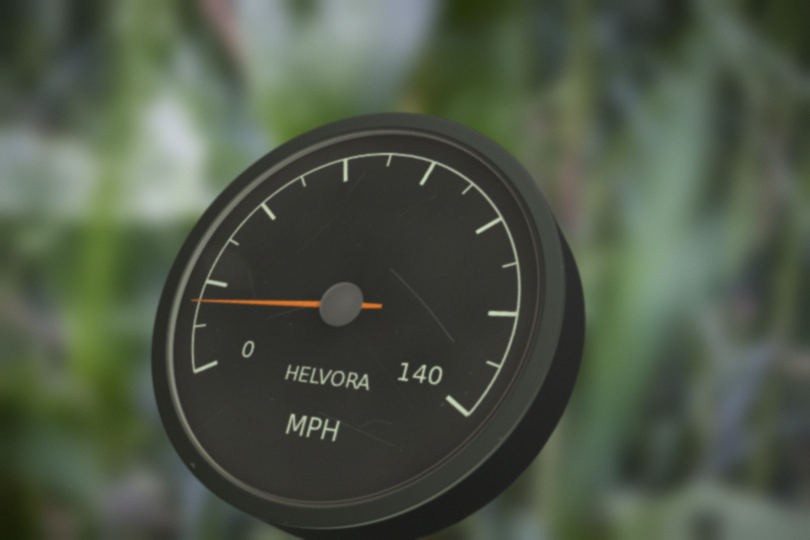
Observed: 15 mph
